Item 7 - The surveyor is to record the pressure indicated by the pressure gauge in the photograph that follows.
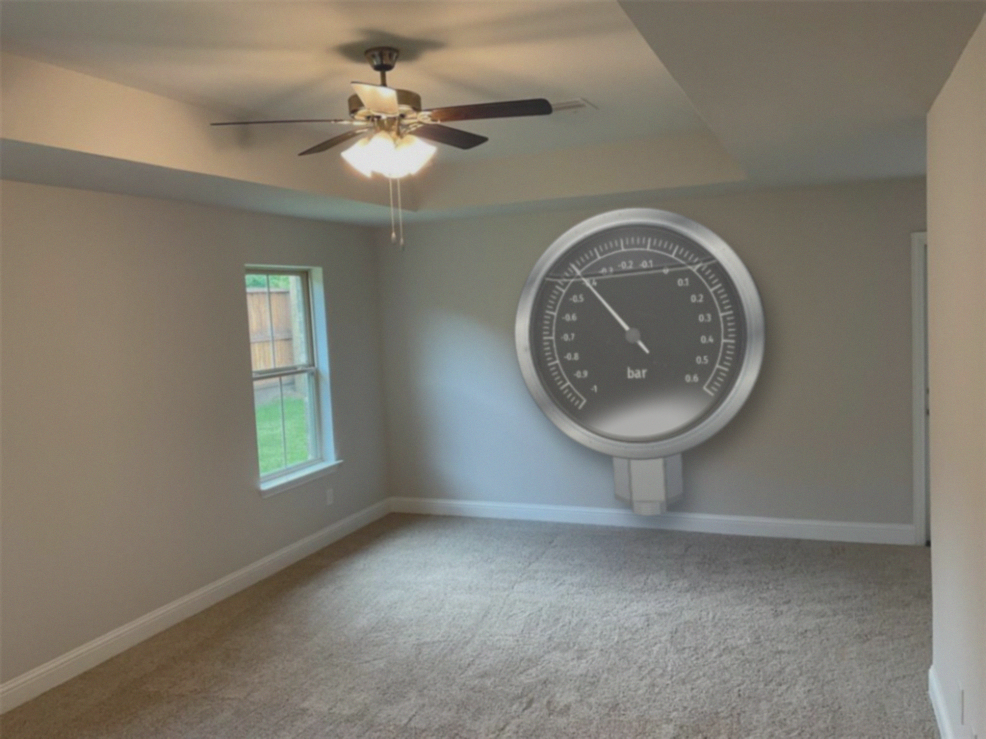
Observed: -0.4 bar
